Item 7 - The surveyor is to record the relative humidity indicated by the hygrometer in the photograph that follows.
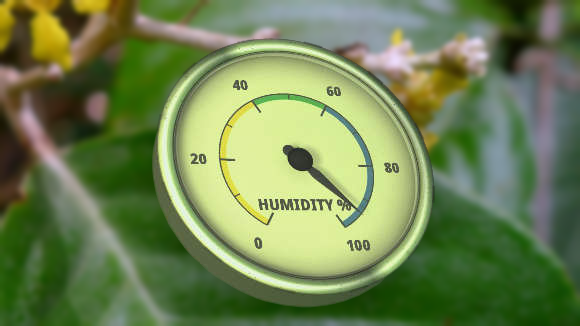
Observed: 95 %
